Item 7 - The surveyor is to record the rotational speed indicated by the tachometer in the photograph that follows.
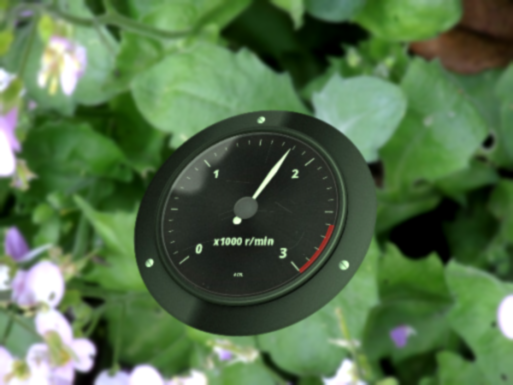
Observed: 1800 rpm
